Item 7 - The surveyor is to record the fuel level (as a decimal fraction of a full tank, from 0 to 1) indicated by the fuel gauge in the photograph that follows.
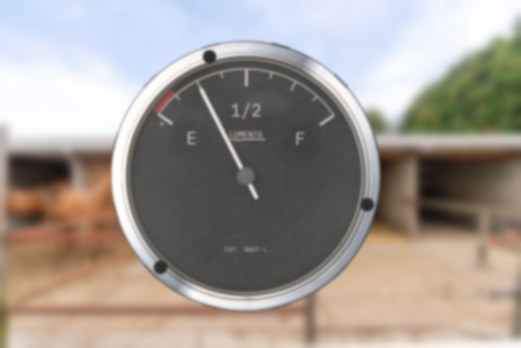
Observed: 0.25
